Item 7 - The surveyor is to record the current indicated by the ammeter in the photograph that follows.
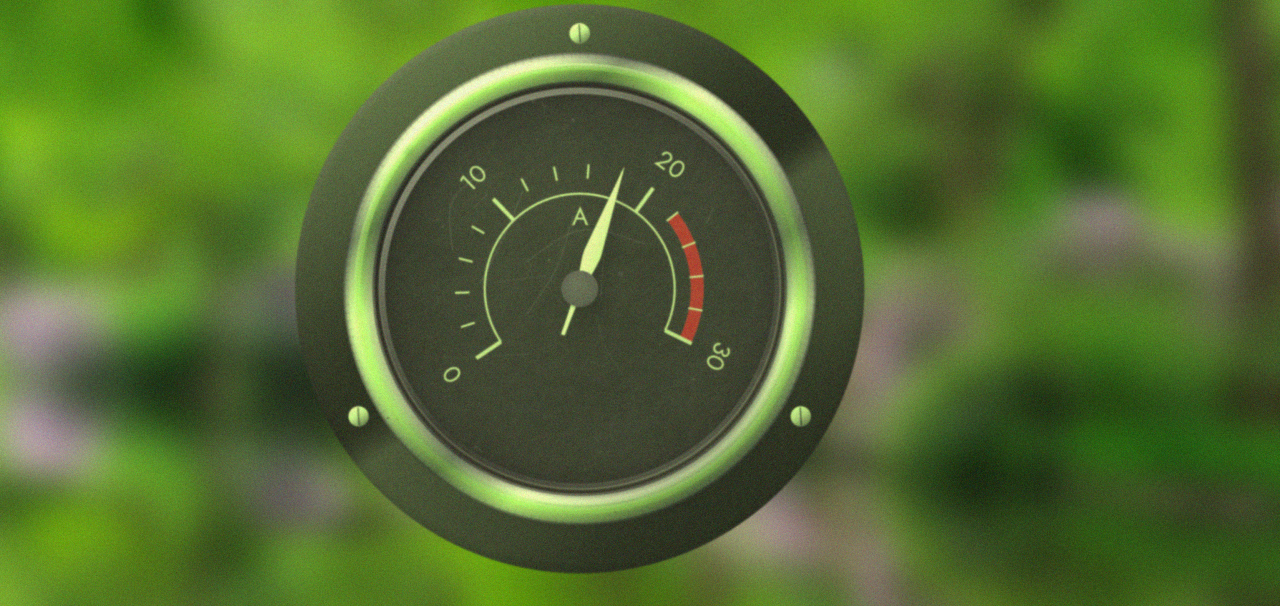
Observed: 18 A
